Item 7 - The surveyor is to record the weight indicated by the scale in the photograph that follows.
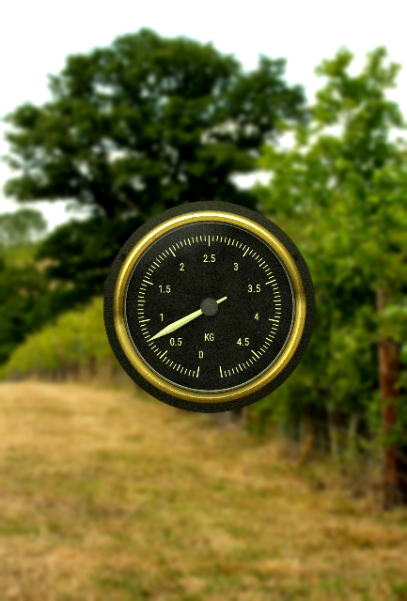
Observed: 0.75 kg
